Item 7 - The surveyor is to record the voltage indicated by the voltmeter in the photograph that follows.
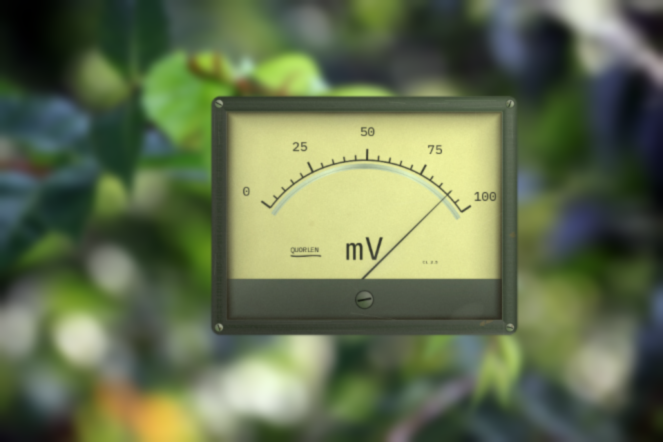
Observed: 90 mV
